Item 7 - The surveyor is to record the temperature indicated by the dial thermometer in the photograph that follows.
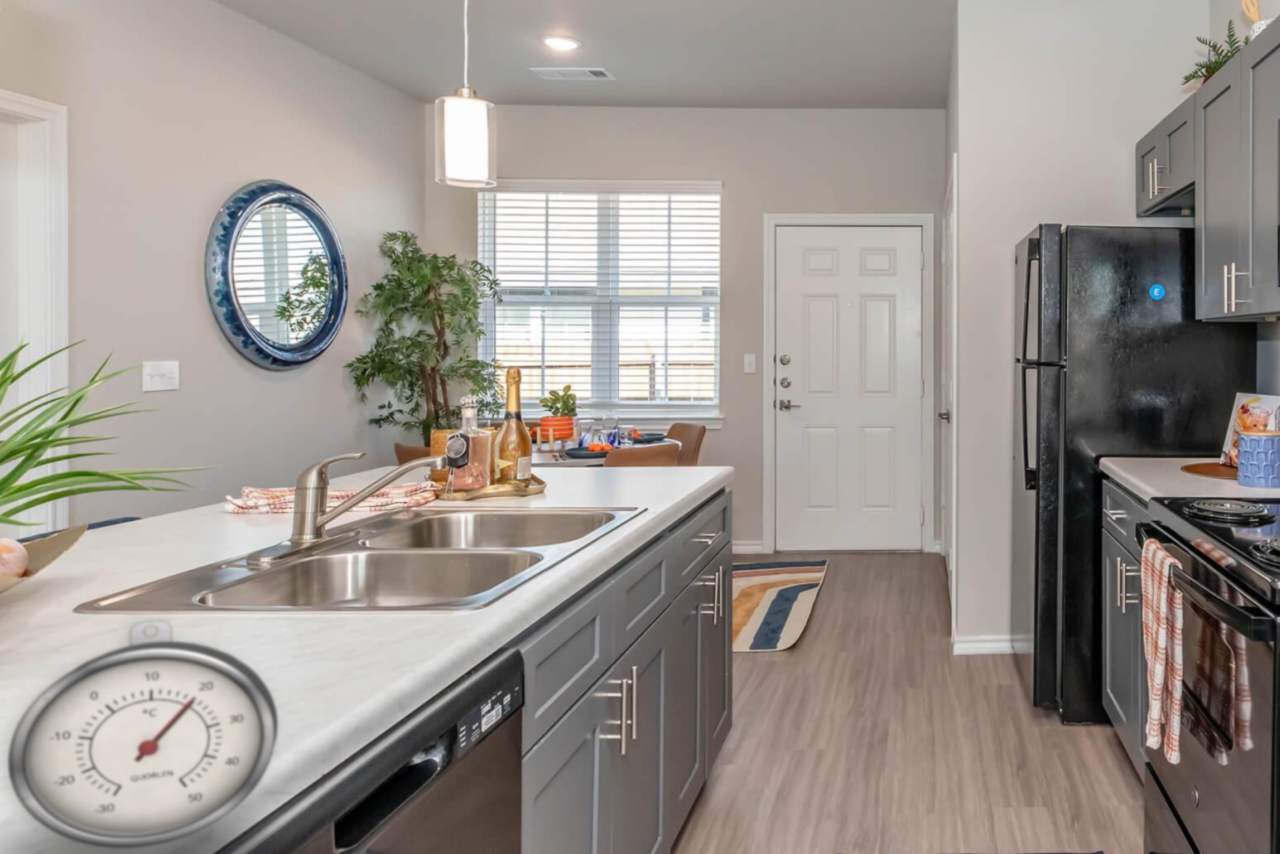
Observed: 20 °C
